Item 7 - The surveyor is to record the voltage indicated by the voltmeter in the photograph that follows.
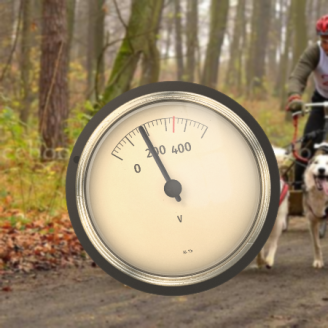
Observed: 180 V
